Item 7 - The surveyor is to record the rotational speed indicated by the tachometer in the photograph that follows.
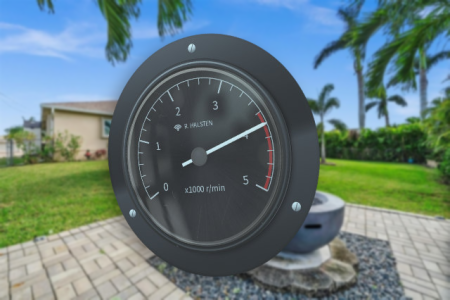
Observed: 4000 rpm
